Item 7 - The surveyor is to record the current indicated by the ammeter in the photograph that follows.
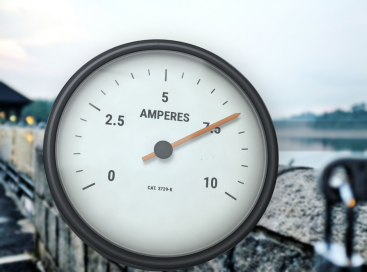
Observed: 7.5 A
